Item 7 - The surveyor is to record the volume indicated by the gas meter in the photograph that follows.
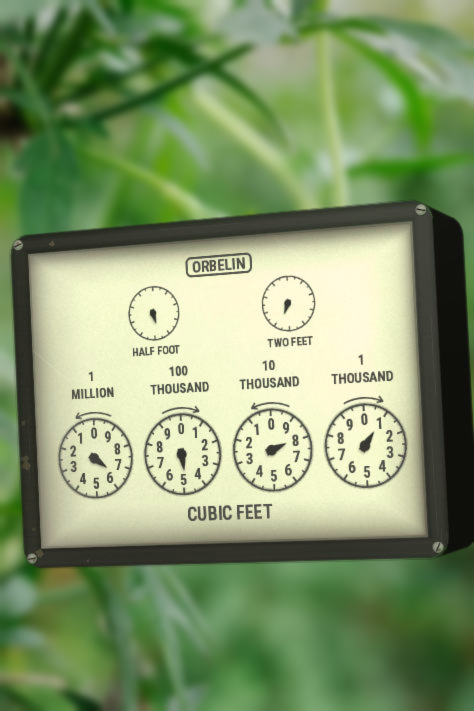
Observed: 648100 ft³
